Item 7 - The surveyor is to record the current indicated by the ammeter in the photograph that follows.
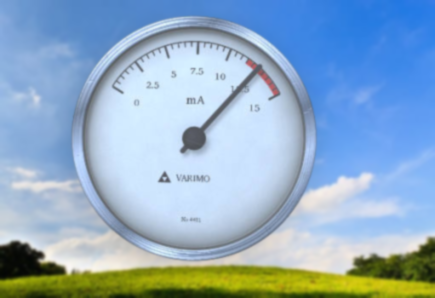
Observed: 12.5 mA
